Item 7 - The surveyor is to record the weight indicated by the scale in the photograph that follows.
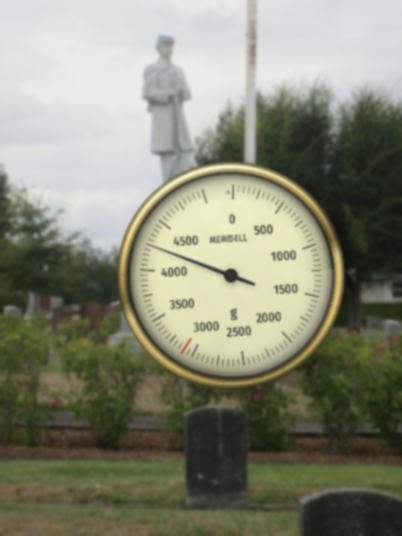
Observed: 4250 g
